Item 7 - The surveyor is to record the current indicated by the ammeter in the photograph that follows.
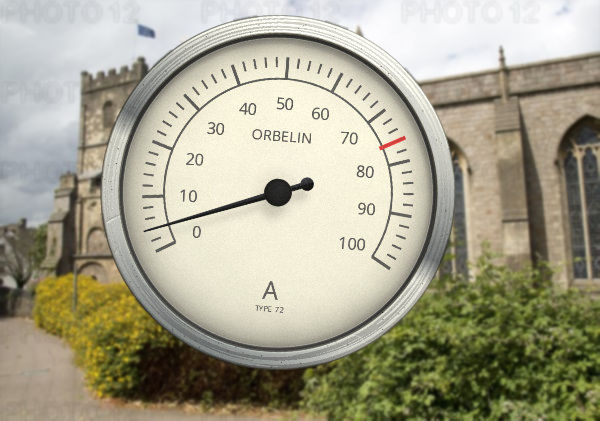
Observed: 4 A
